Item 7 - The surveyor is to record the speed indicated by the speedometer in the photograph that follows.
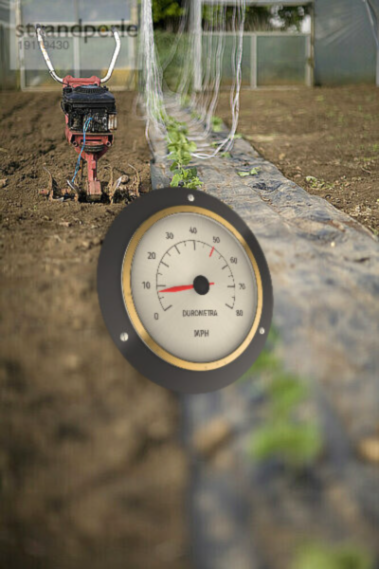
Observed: 7.5 mph
